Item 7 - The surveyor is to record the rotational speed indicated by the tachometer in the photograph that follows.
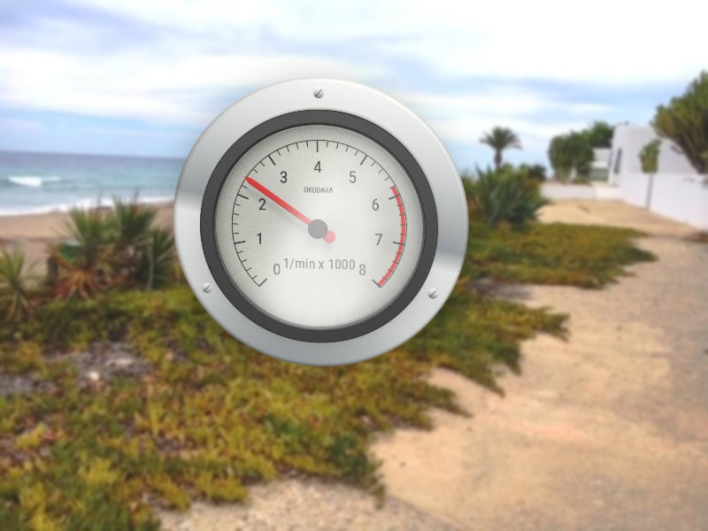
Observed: 2400 rpm
